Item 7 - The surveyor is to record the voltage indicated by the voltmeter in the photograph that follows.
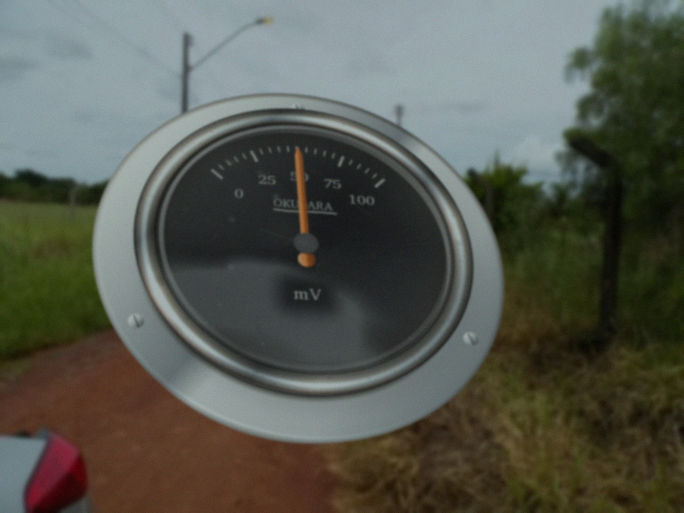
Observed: 50 mV
